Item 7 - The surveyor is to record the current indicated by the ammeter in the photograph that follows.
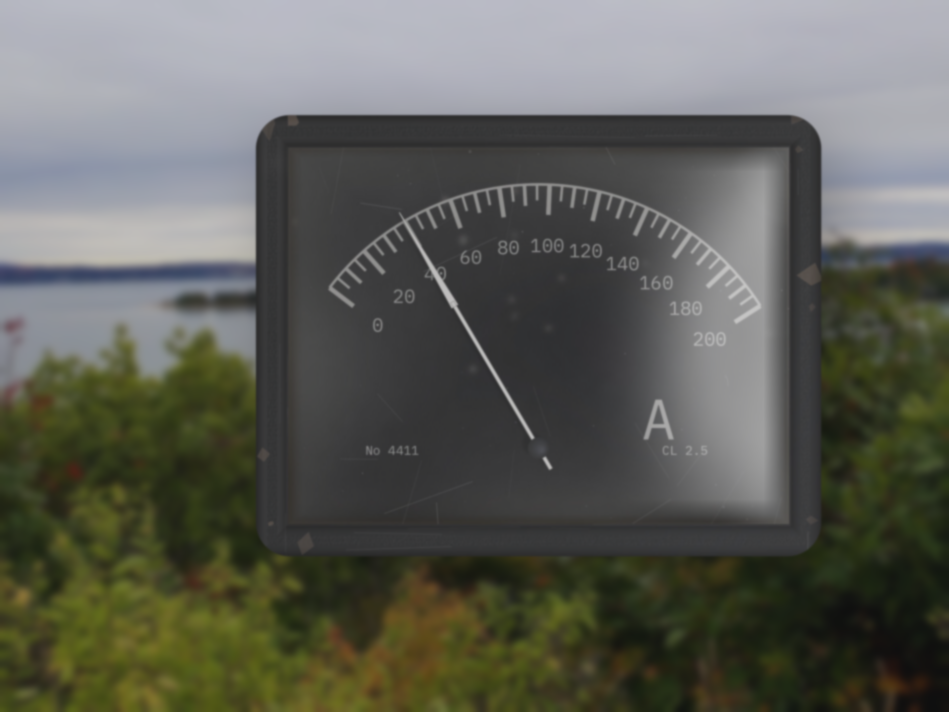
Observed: 40 A
